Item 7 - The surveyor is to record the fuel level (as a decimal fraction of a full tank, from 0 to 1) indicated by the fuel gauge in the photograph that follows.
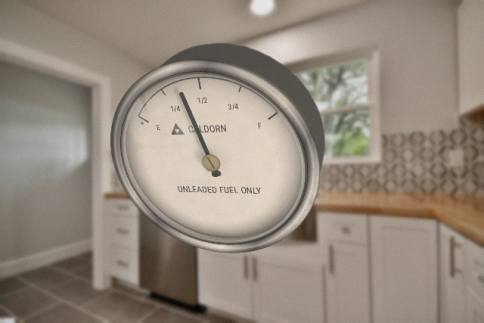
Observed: 0.375
